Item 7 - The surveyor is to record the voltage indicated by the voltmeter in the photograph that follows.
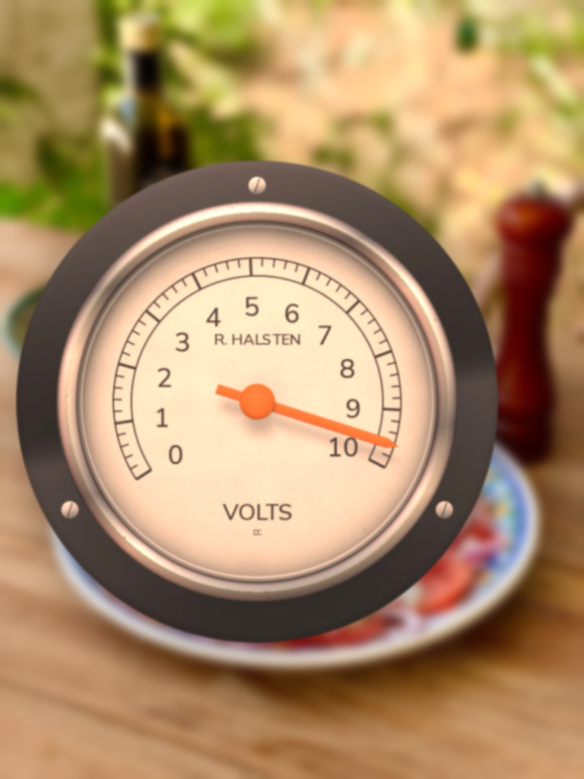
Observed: 9.6 V
